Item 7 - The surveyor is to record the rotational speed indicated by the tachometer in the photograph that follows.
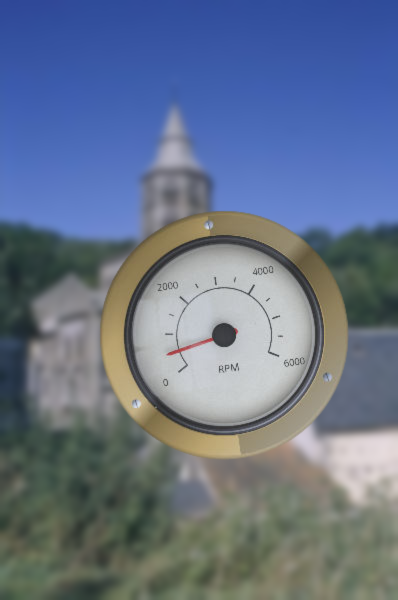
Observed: 500 rpm
